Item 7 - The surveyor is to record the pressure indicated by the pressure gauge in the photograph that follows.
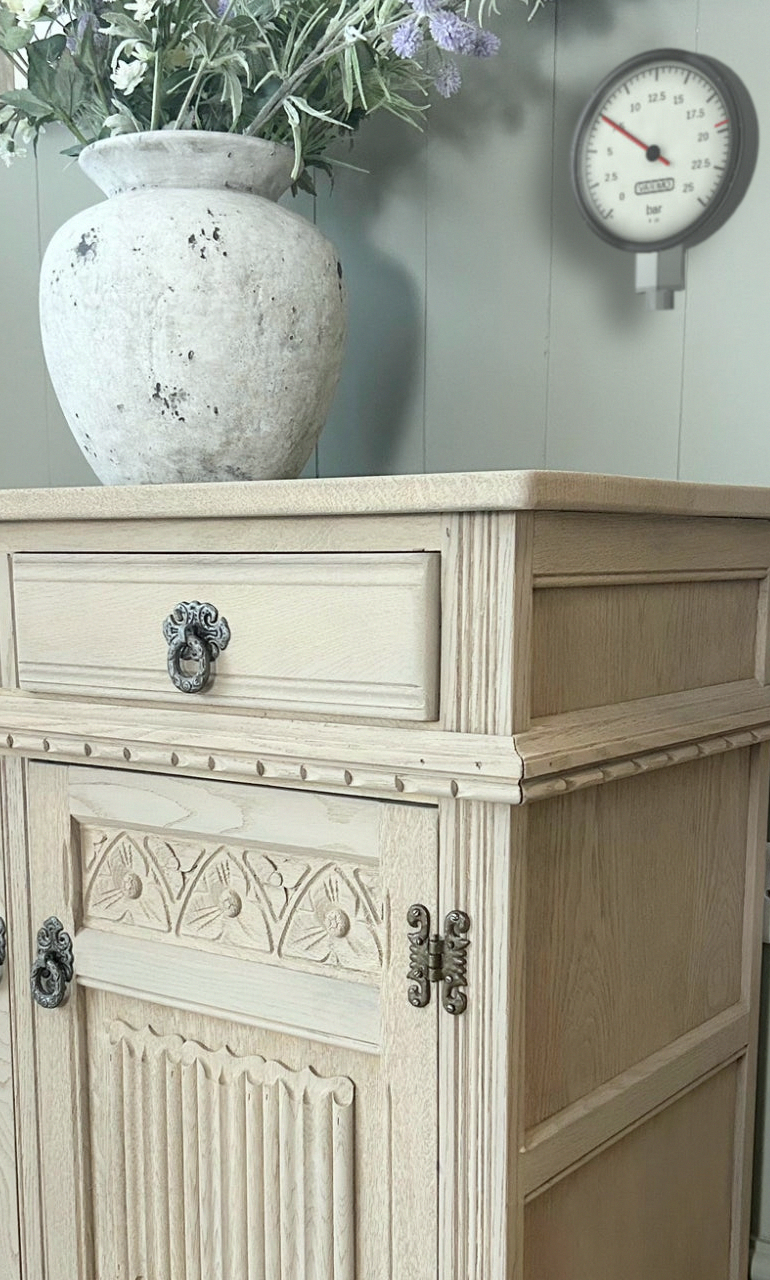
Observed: 7.5 bar
